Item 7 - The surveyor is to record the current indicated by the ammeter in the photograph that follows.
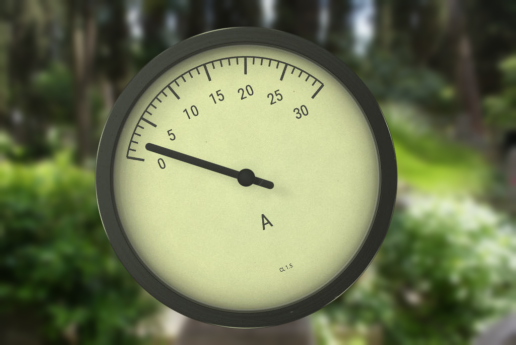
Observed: 2 A
